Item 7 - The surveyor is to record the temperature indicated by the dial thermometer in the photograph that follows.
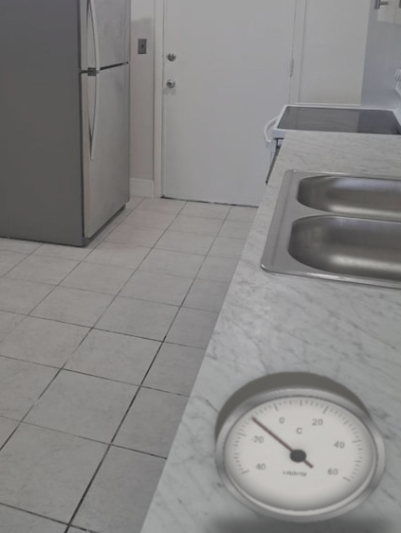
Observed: -10 °C
